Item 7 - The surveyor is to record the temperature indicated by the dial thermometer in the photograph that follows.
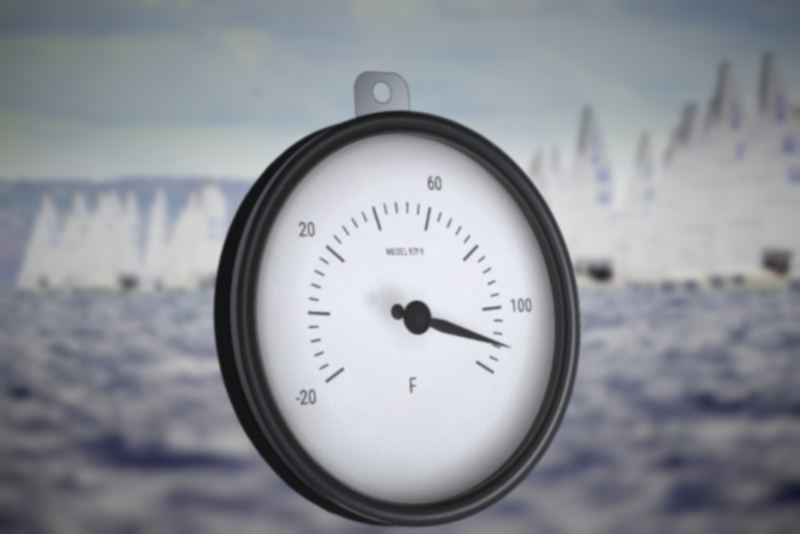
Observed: 112 °F
